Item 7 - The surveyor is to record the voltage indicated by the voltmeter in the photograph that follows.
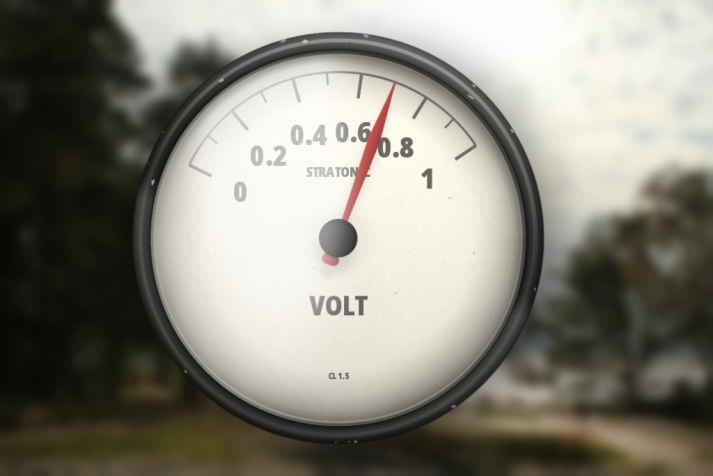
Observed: 0.7 V
